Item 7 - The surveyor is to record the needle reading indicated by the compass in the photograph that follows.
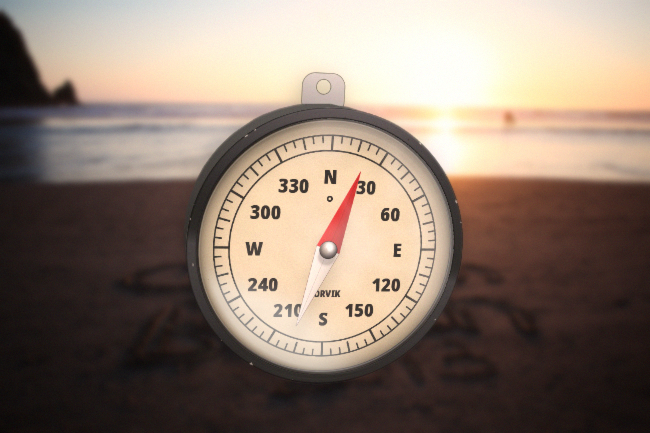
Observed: 20 °
